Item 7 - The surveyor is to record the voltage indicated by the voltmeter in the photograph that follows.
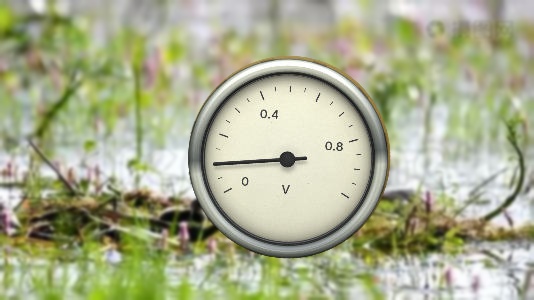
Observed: 0.1 V
